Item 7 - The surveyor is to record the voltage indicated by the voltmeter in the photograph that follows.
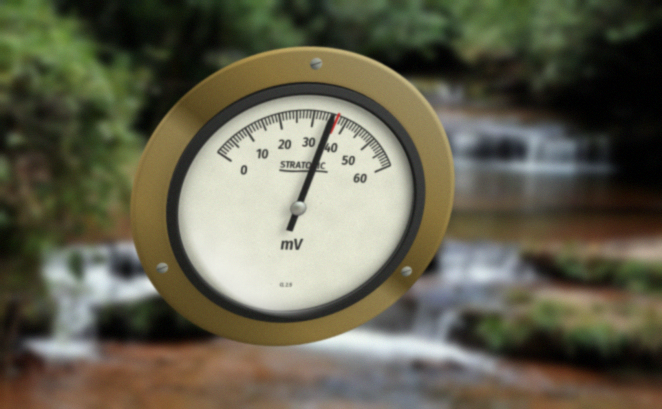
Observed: 35 mV
